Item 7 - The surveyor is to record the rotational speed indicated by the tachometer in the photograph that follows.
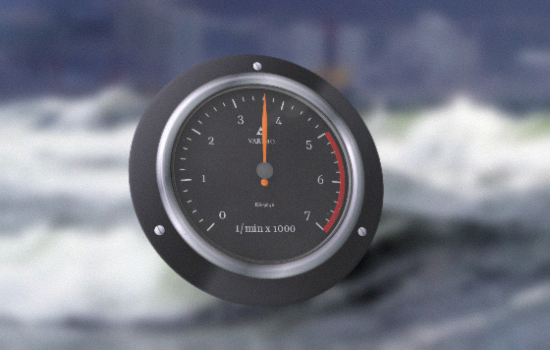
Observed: 3600 rpm
